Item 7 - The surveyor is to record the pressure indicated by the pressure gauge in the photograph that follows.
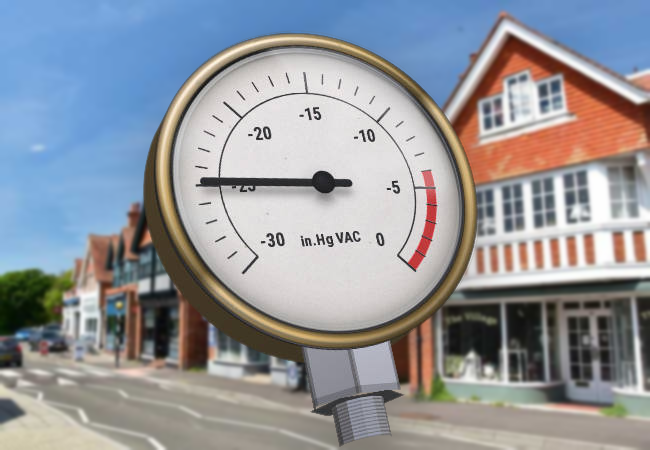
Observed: -25 inHg
